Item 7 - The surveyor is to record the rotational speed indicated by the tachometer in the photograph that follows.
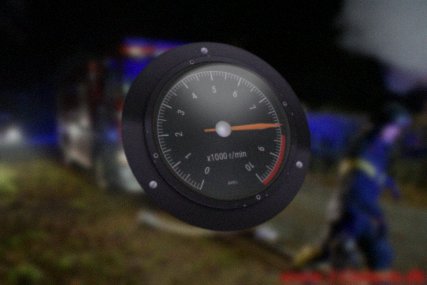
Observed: 8000 rpm
